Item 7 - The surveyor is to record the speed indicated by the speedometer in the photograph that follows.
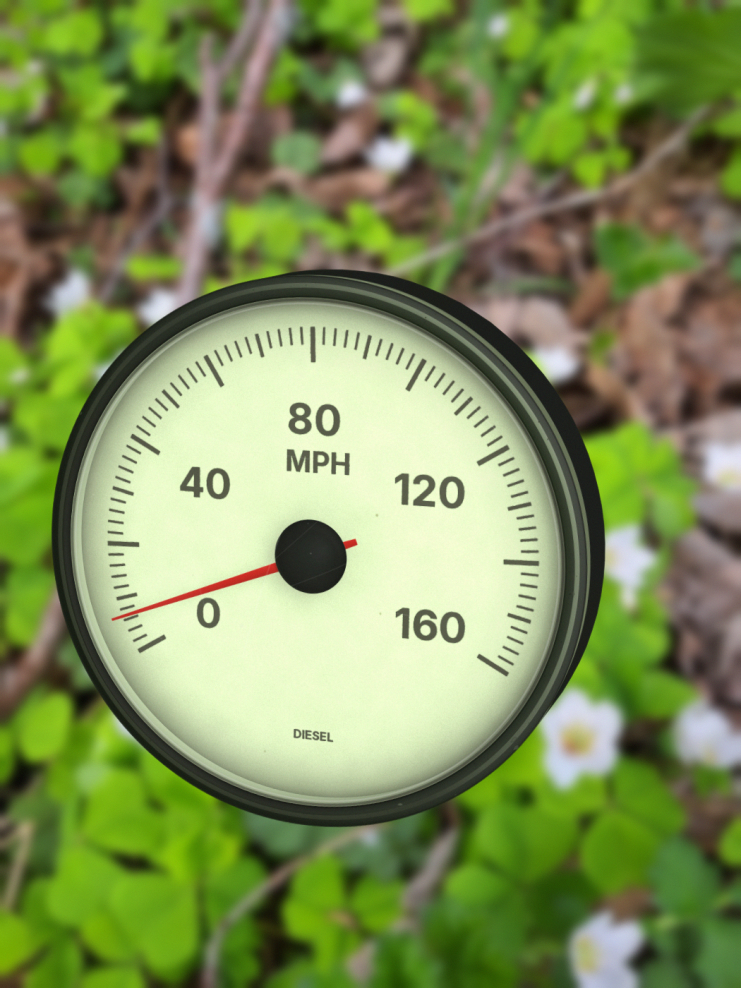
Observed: 7 mph
